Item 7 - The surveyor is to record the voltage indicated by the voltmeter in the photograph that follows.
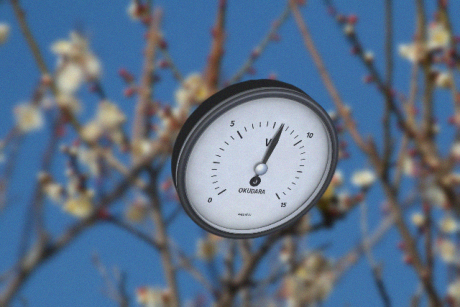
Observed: 8 V
